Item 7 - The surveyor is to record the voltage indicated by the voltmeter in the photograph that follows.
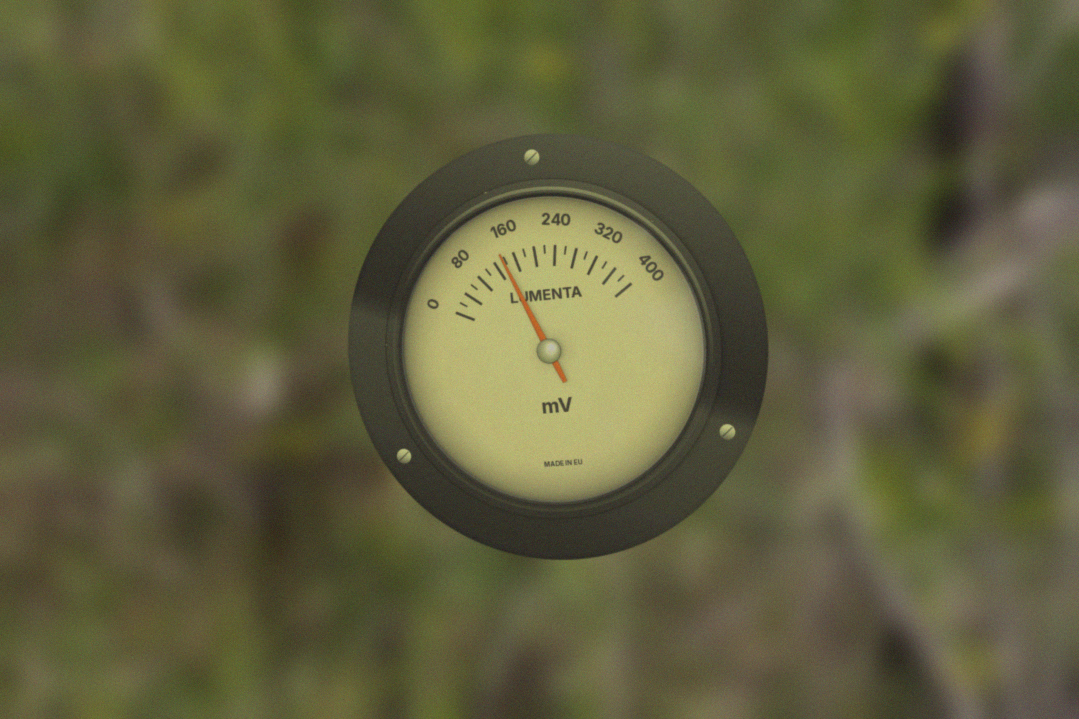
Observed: 140 mV
